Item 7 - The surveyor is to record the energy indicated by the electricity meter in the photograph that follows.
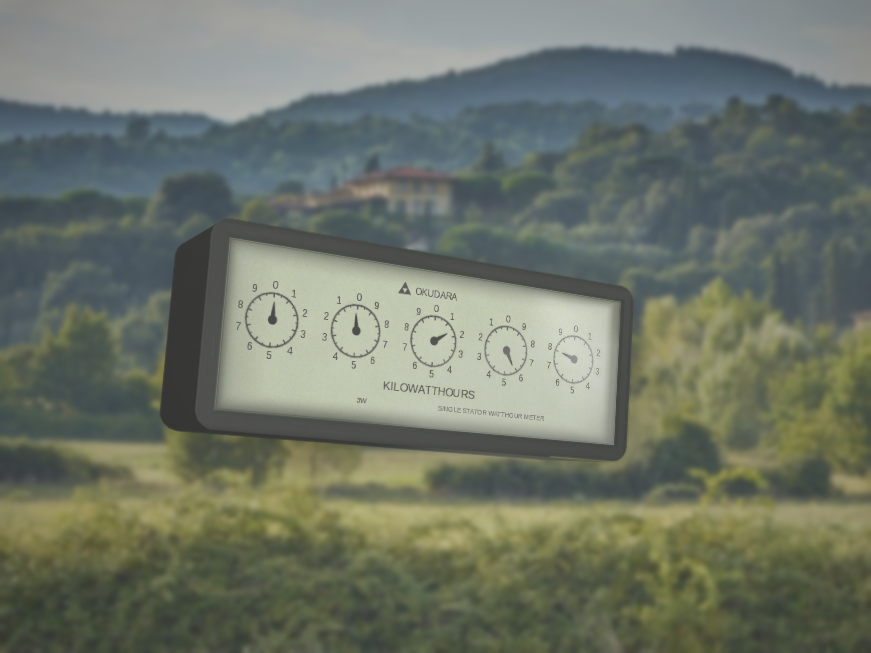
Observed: 158 kWh
